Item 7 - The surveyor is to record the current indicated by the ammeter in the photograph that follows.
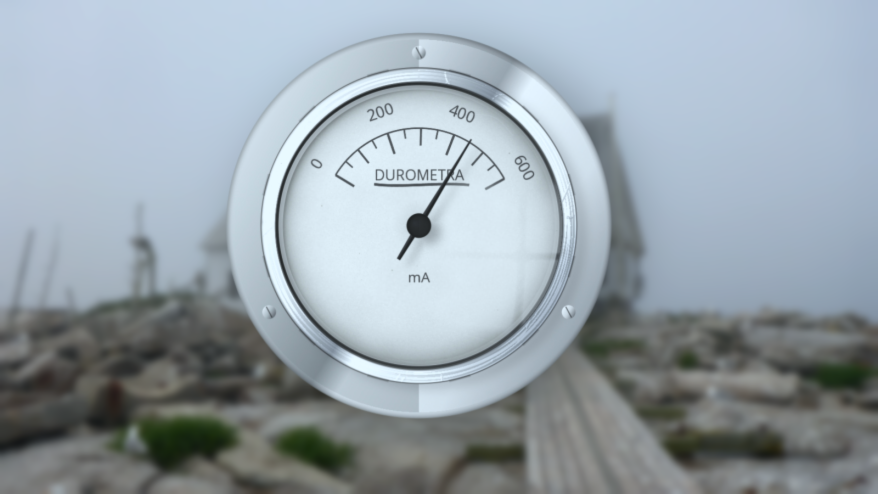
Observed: 450 mA
